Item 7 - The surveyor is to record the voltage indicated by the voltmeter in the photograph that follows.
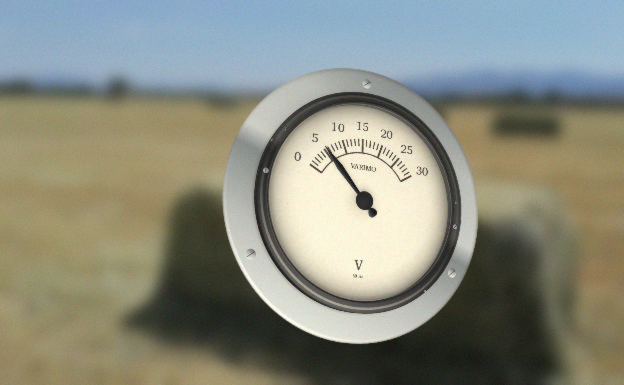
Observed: 5 V
